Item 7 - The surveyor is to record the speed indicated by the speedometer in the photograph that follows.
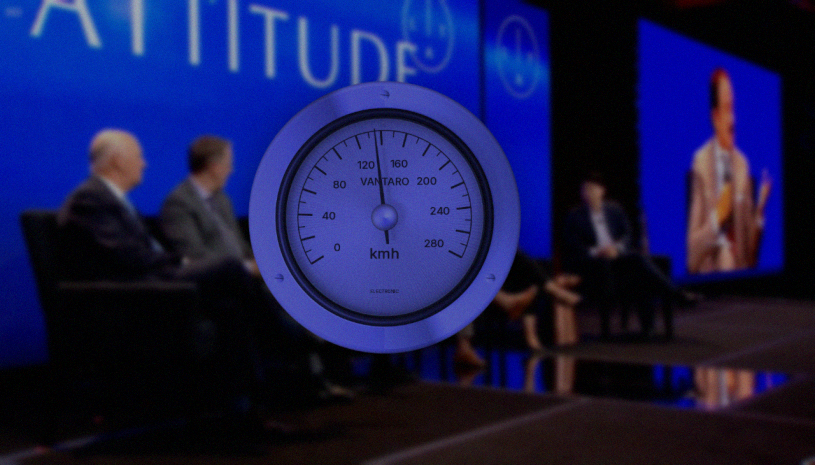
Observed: 135 km/h
